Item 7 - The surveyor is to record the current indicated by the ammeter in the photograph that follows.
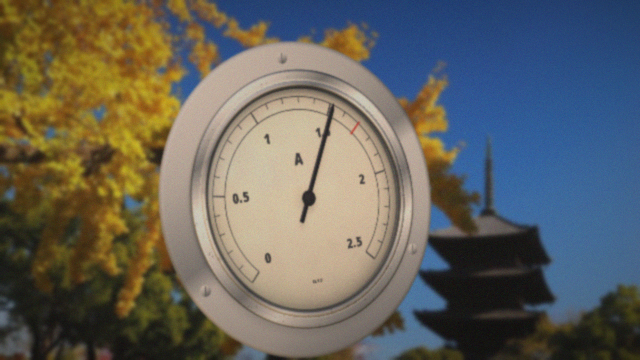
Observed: 1.5 A
